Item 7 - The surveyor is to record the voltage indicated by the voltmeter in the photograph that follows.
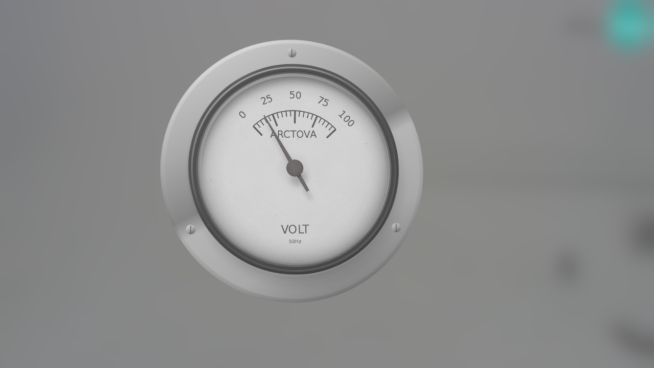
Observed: 15 V
